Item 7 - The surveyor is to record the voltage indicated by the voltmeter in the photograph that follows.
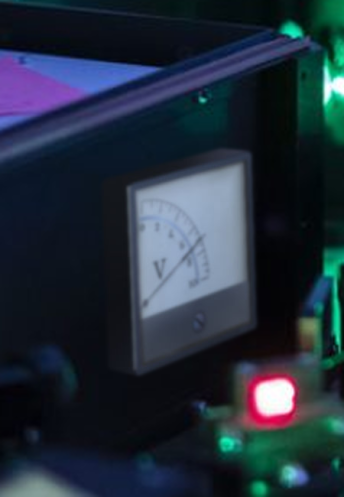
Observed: 7 V
